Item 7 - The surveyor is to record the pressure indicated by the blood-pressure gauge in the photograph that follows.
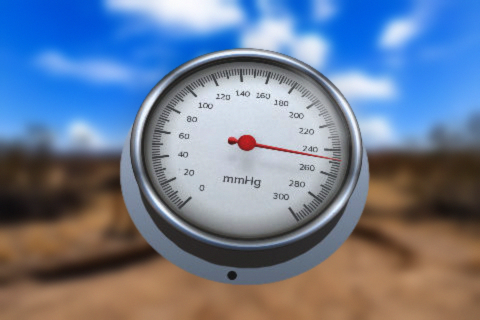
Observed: 250 mmHg
